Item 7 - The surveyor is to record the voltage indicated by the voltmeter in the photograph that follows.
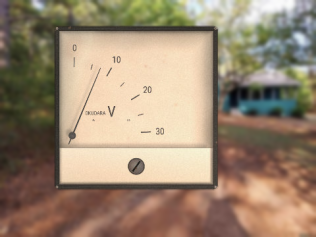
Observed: 7.5 V
